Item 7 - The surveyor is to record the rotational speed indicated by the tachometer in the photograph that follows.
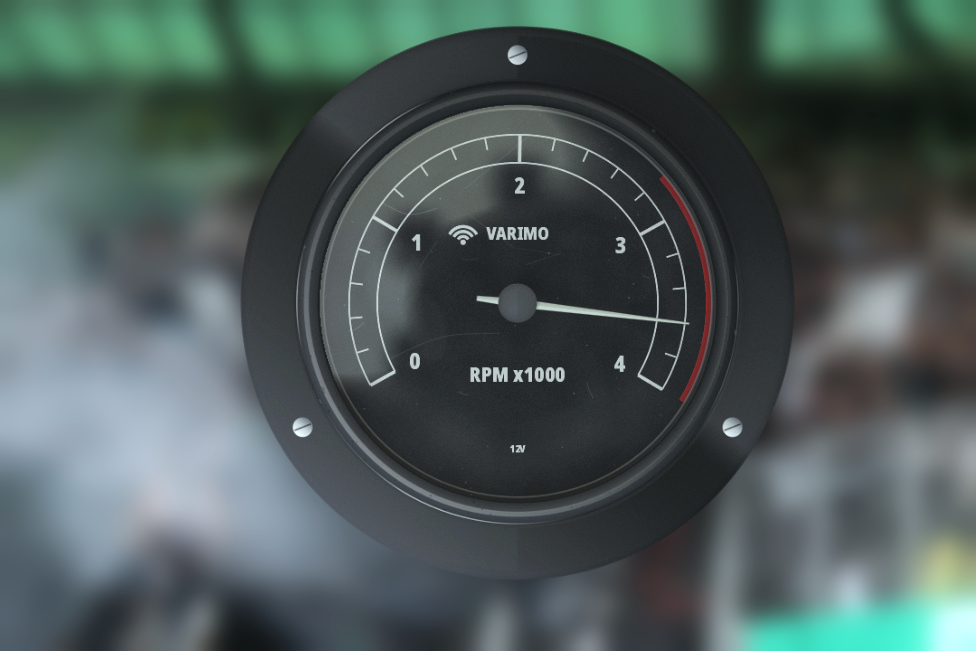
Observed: 3600 rpm
